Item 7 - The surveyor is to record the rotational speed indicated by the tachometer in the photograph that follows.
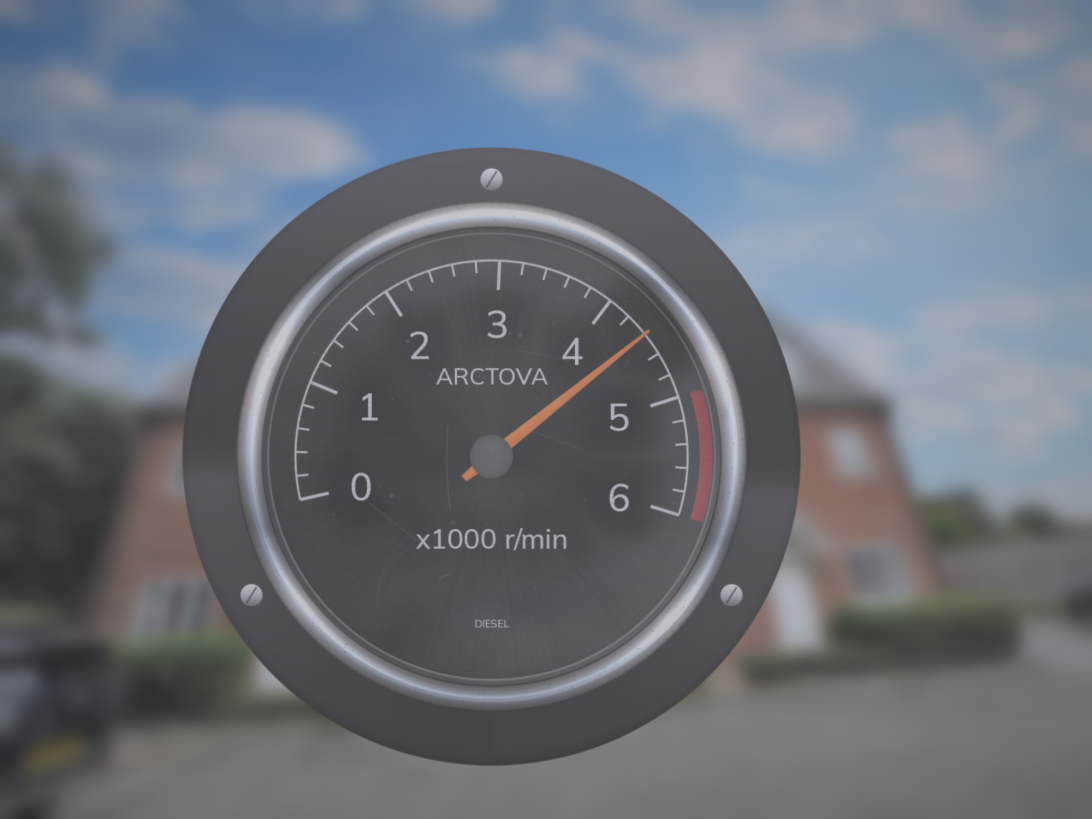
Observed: 4400 rpm
